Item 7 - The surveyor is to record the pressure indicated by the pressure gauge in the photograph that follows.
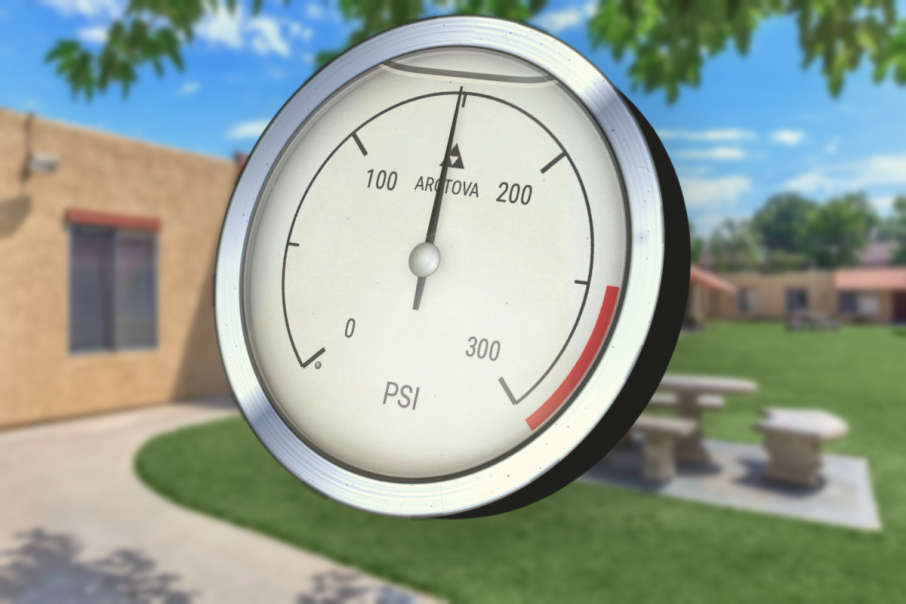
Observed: 150 psi
